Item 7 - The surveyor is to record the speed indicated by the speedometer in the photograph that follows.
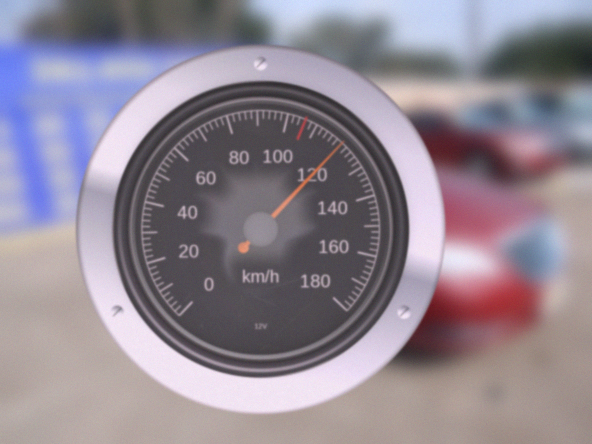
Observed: 120 km/h
